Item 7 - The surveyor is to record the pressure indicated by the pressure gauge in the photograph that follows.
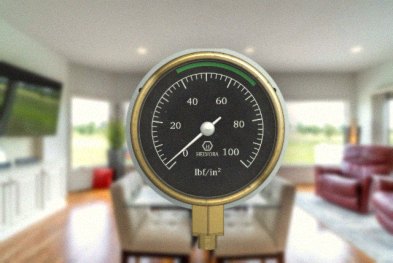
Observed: 2 psi
